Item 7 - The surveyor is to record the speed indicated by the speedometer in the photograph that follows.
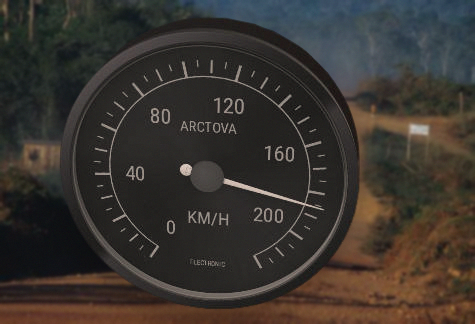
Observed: 185 km/h
